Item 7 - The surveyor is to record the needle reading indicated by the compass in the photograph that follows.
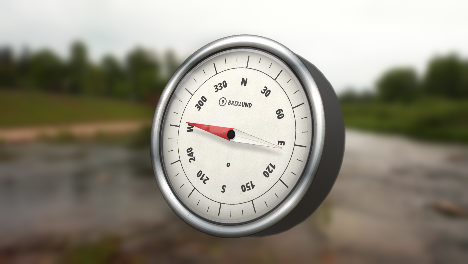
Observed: 275 °
